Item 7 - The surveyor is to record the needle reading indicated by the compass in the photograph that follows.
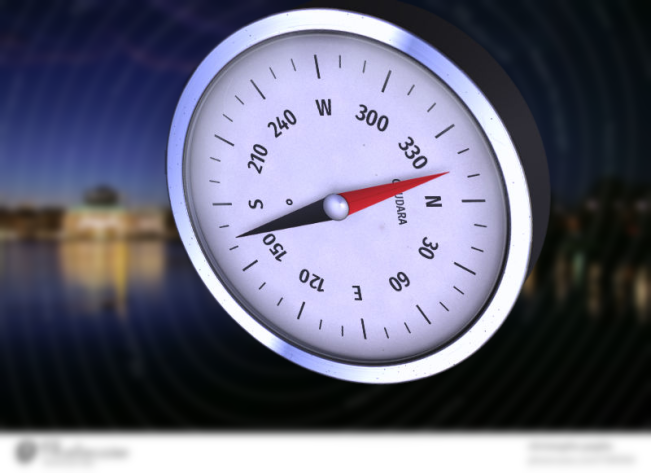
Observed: 345 °
